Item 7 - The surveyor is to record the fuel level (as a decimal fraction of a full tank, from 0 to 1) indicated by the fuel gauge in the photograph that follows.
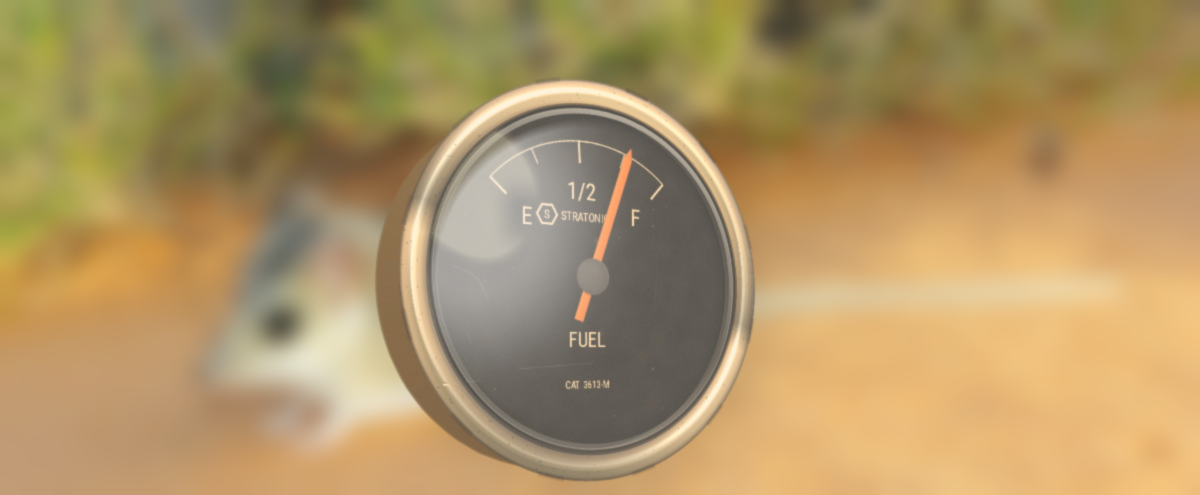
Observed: 0.75
